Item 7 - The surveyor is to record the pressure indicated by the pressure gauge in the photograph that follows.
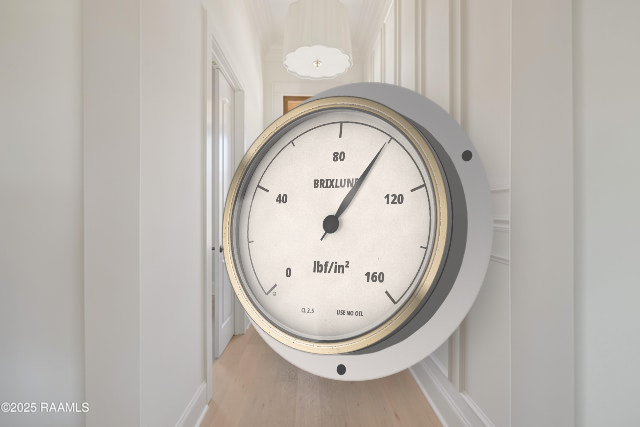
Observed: 100 psi
